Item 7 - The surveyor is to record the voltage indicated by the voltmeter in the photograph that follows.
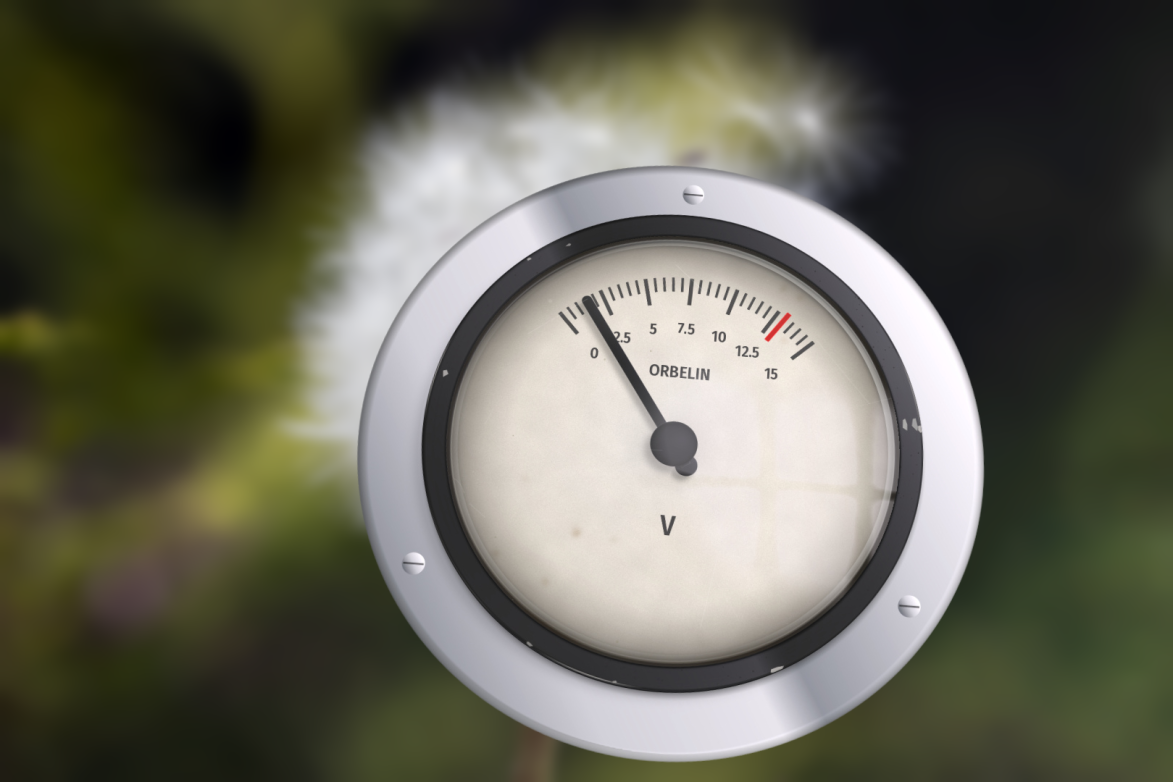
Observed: 1.5 V
